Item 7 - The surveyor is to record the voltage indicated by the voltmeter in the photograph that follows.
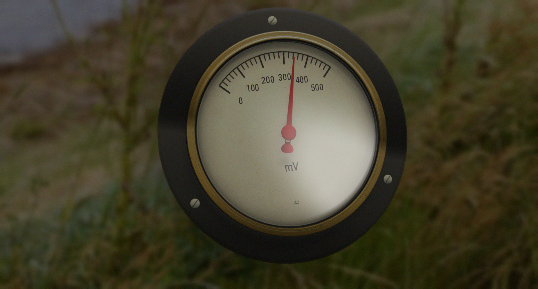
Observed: 340 mV
